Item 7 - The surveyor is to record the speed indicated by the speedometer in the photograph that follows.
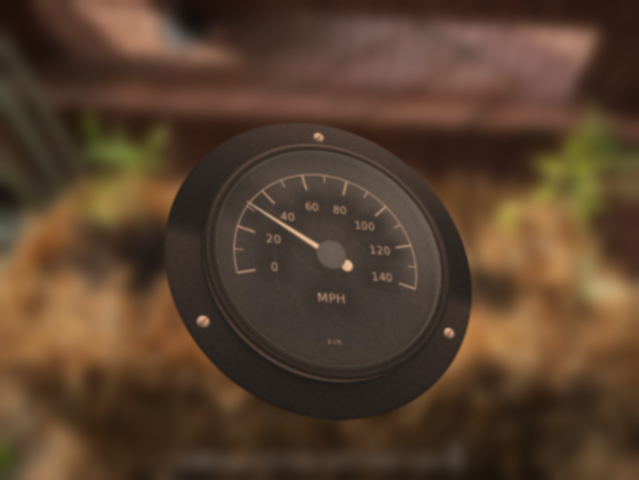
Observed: 30 mph
